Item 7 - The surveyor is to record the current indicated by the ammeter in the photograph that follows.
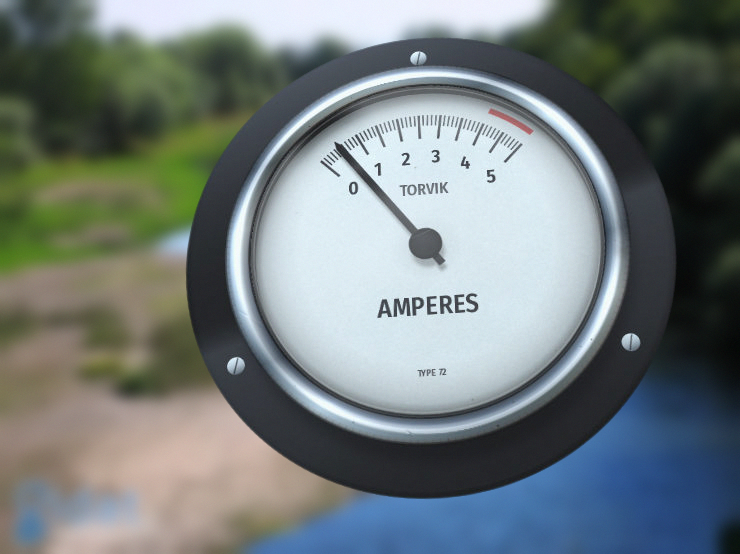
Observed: 0.5 A
